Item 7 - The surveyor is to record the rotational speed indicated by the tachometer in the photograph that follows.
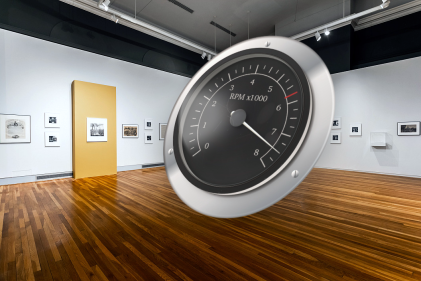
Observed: 7500 rpm
